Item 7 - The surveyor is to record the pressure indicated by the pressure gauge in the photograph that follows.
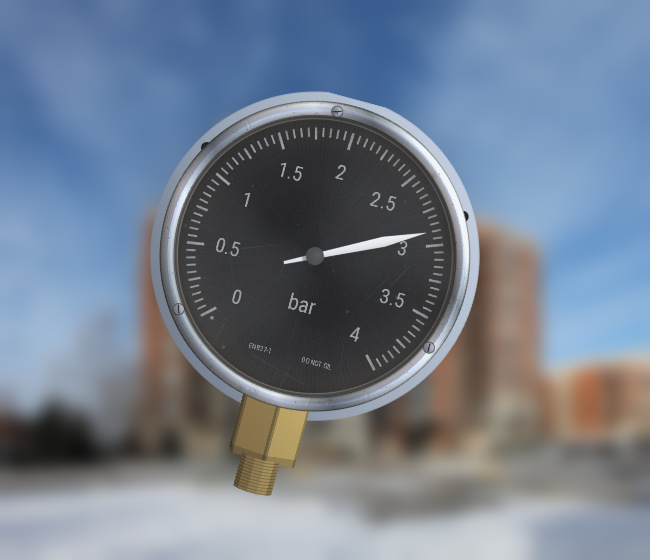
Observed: 2.9 bar
